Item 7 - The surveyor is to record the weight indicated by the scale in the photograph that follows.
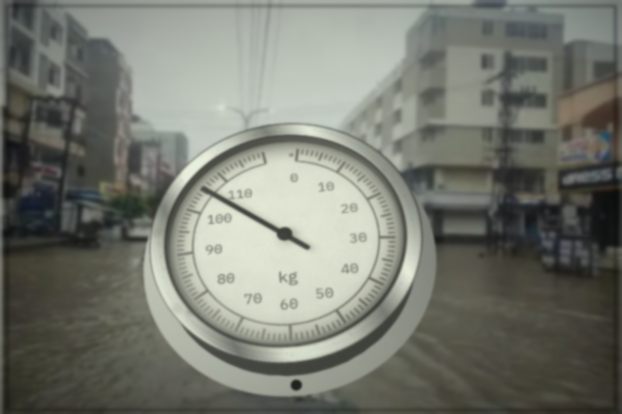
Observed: 105 kg
